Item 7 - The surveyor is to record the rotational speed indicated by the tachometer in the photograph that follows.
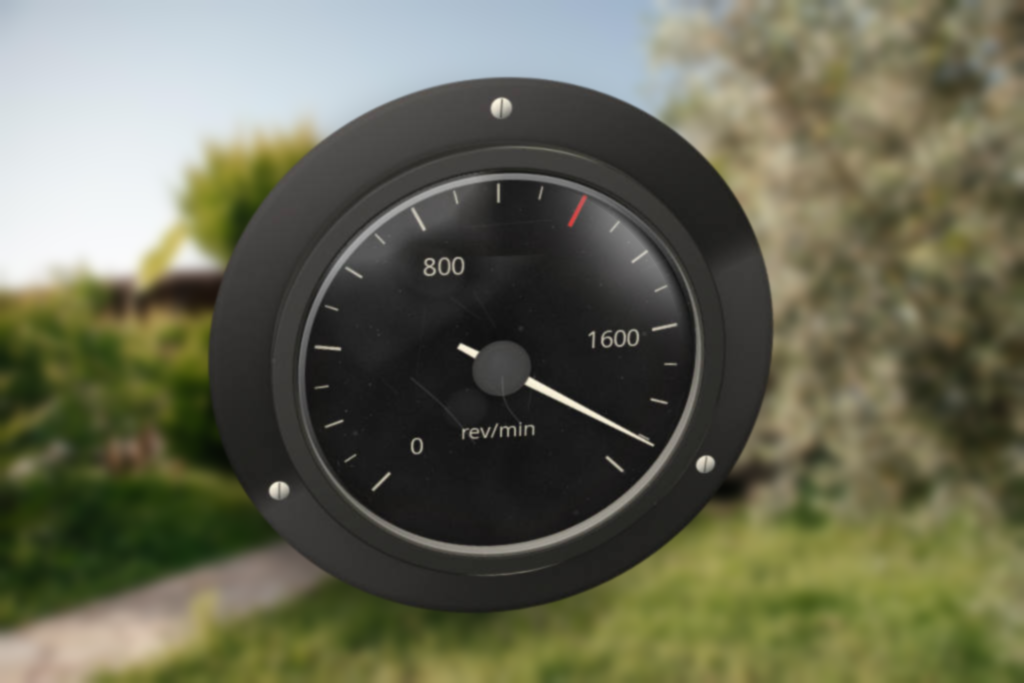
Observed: 1900 rpm
